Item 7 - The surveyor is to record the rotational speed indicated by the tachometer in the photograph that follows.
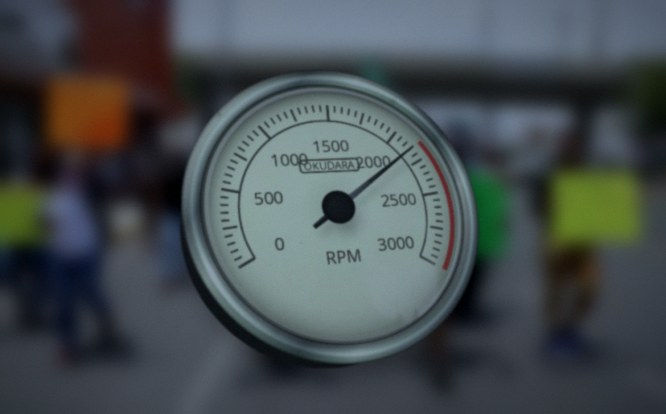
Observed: 2150 rpm
